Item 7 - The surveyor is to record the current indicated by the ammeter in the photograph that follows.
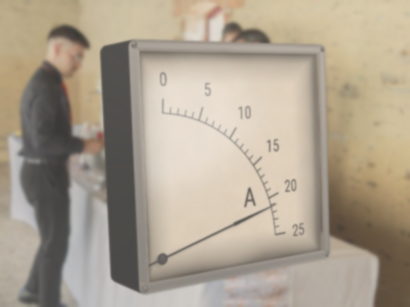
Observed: 21 A
